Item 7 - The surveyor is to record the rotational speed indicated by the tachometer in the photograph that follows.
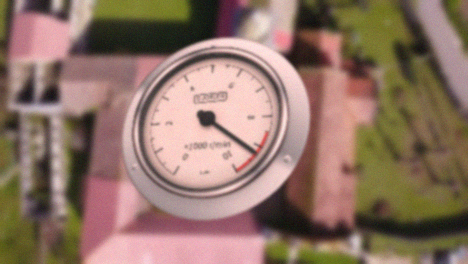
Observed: 9250 rpm
